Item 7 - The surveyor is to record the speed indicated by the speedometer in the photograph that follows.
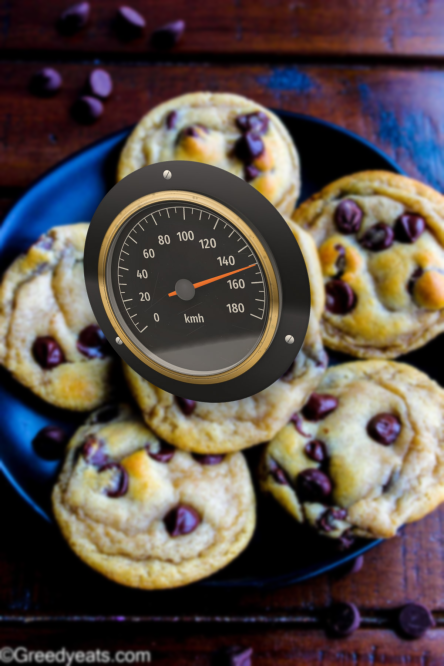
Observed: 150 km/h
